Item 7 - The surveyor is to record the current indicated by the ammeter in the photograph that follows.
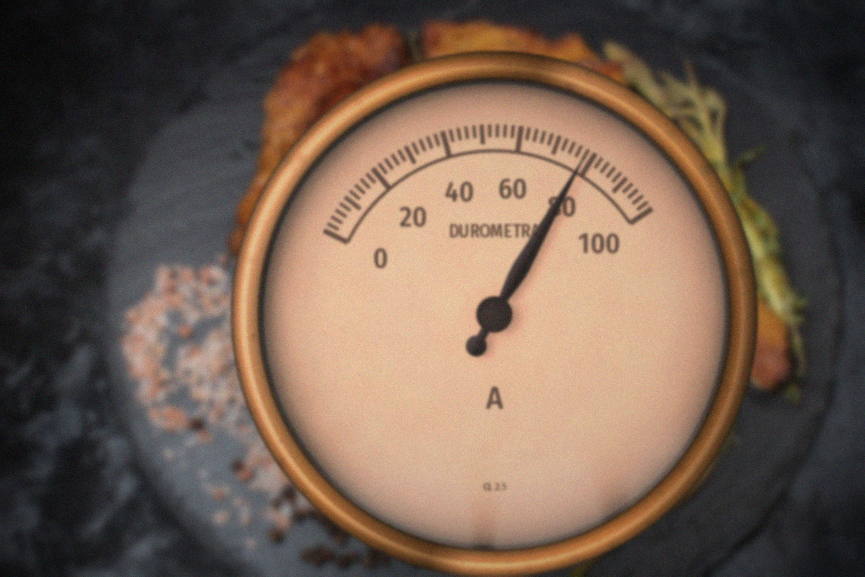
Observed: 78 A
